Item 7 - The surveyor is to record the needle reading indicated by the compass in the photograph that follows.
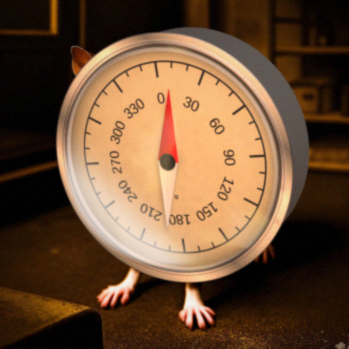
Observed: 10 °
